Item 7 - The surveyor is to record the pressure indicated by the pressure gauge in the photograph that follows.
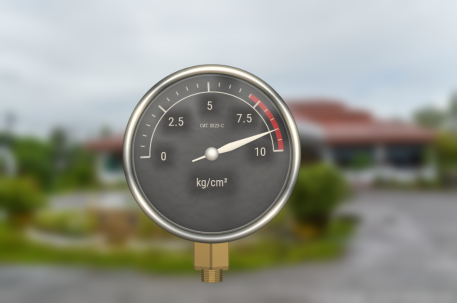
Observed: 9 kg/cm²
